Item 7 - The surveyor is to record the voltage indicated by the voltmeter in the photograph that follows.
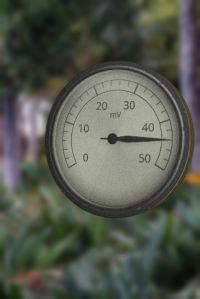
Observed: 44 mV
